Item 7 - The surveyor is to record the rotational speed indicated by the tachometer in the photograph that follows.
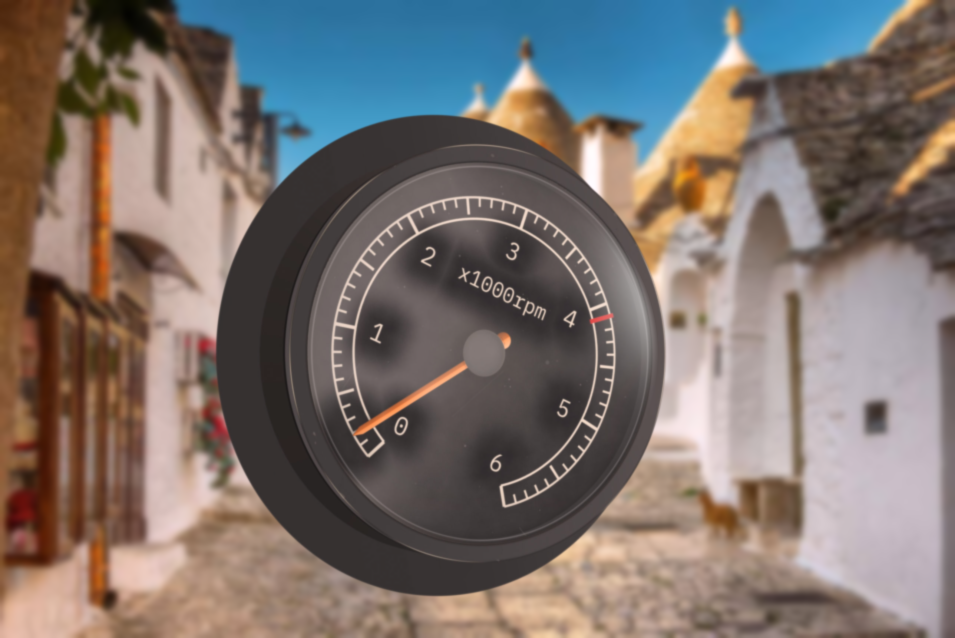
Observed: 200 rpm
